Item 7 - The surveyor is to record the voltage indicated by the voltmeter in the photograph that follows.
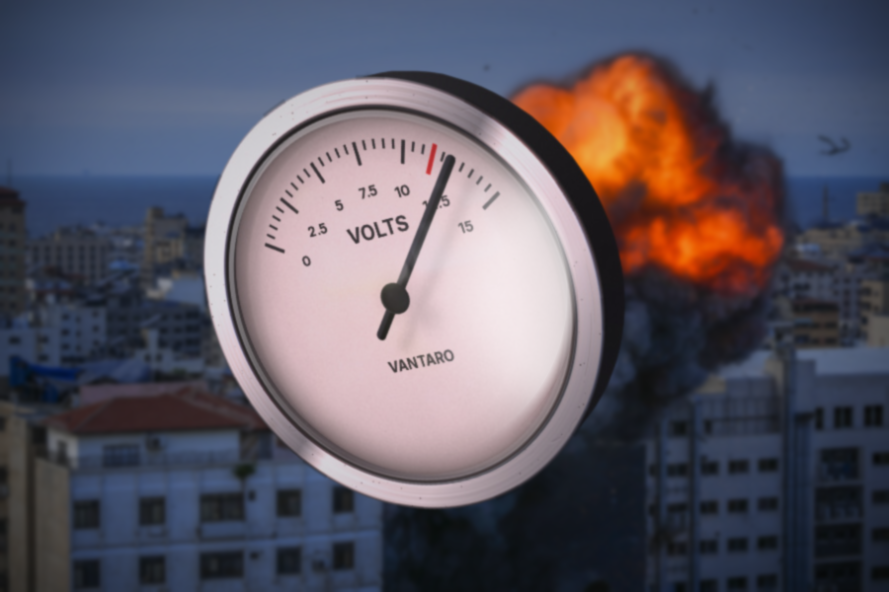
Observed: 12.5 V
